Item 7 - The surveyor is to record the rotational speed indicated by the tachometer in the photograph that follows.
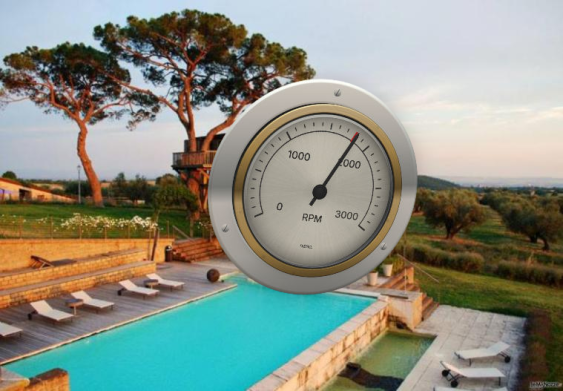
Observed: 1800 rpm
